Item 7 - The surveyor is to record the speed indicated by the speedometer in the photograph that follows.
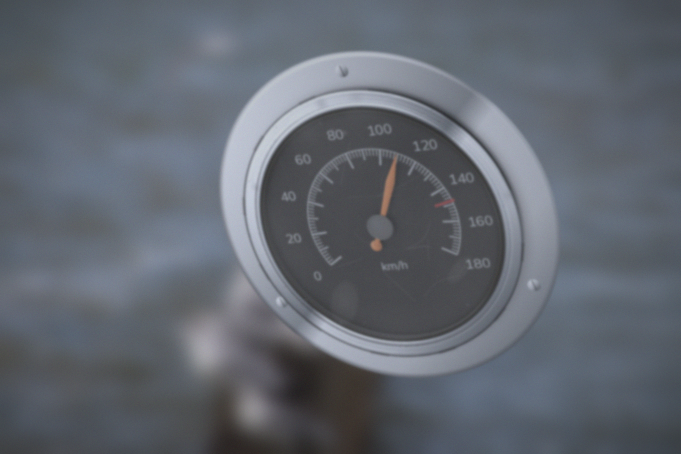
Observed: 110 km/h
